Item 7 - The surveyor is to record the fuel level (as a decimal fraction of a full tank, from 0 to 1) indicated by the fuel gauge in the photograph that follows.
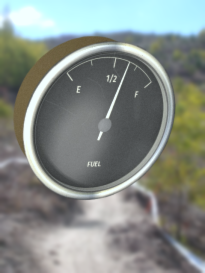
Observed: 0.625
